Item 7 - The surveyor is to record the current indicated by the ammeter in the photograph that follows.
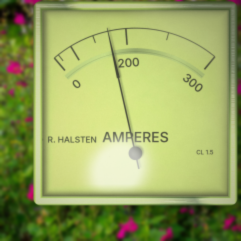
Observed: 175 A
